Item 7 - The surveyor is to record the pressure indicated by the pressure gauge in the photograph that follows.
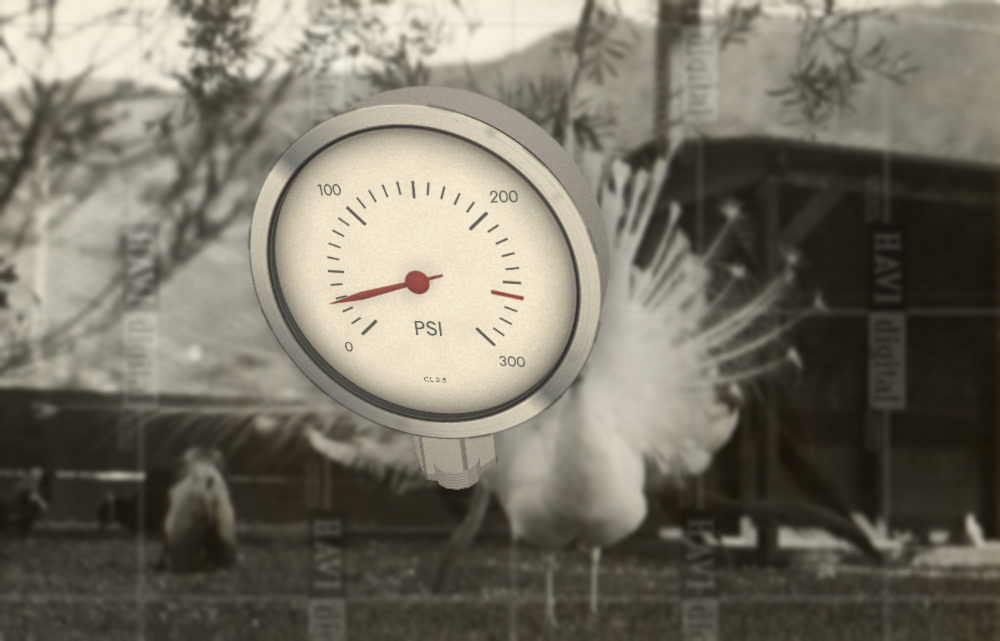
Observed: 30 psi
